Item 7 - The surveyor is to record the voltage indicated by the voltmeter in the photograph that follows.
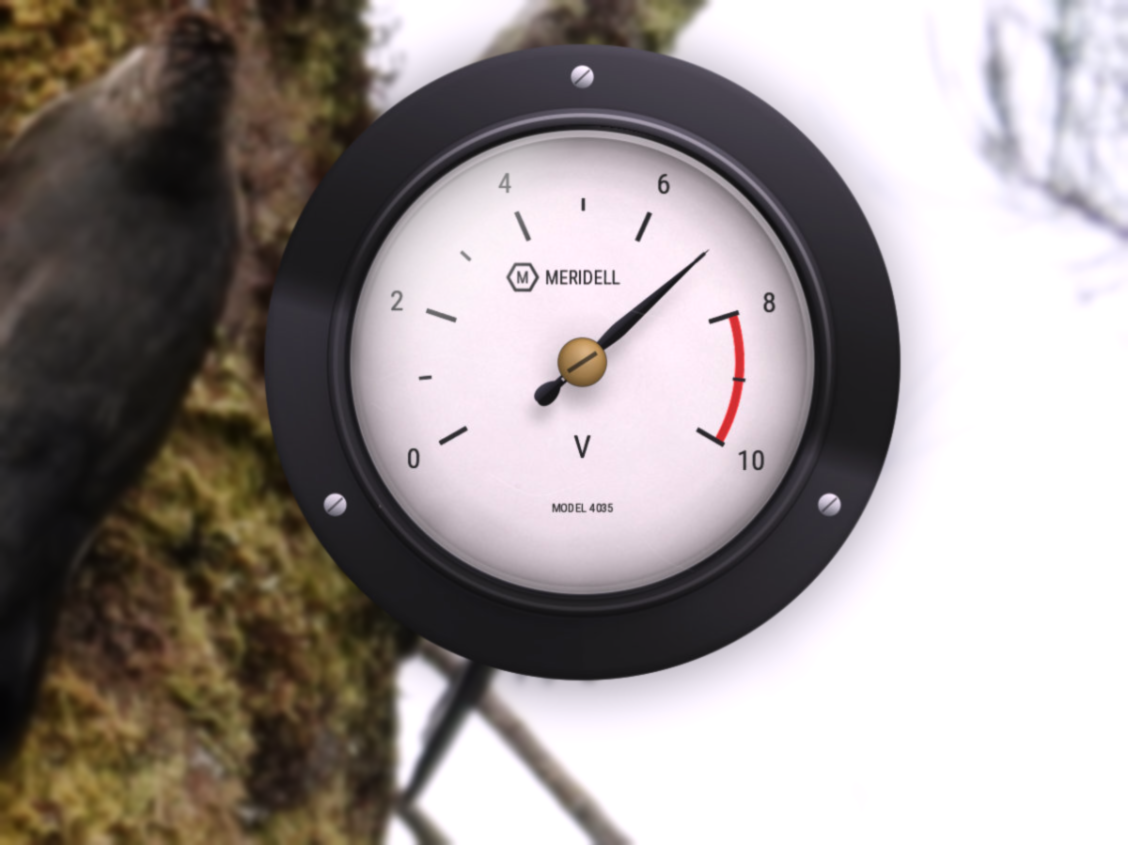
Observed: 7 V
